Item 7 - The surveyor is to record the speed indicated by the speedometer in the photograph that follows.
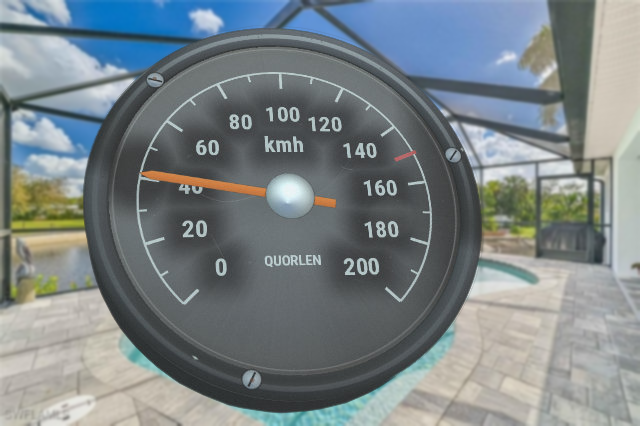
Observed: 40 km/h
